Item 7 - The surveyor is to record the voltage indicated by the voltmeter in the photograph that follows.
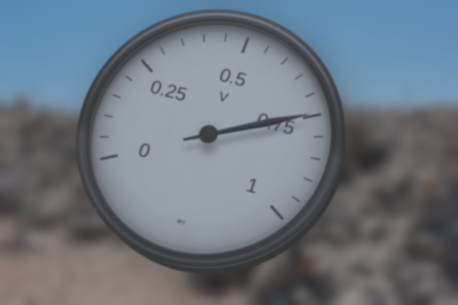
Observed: 0.75 V
